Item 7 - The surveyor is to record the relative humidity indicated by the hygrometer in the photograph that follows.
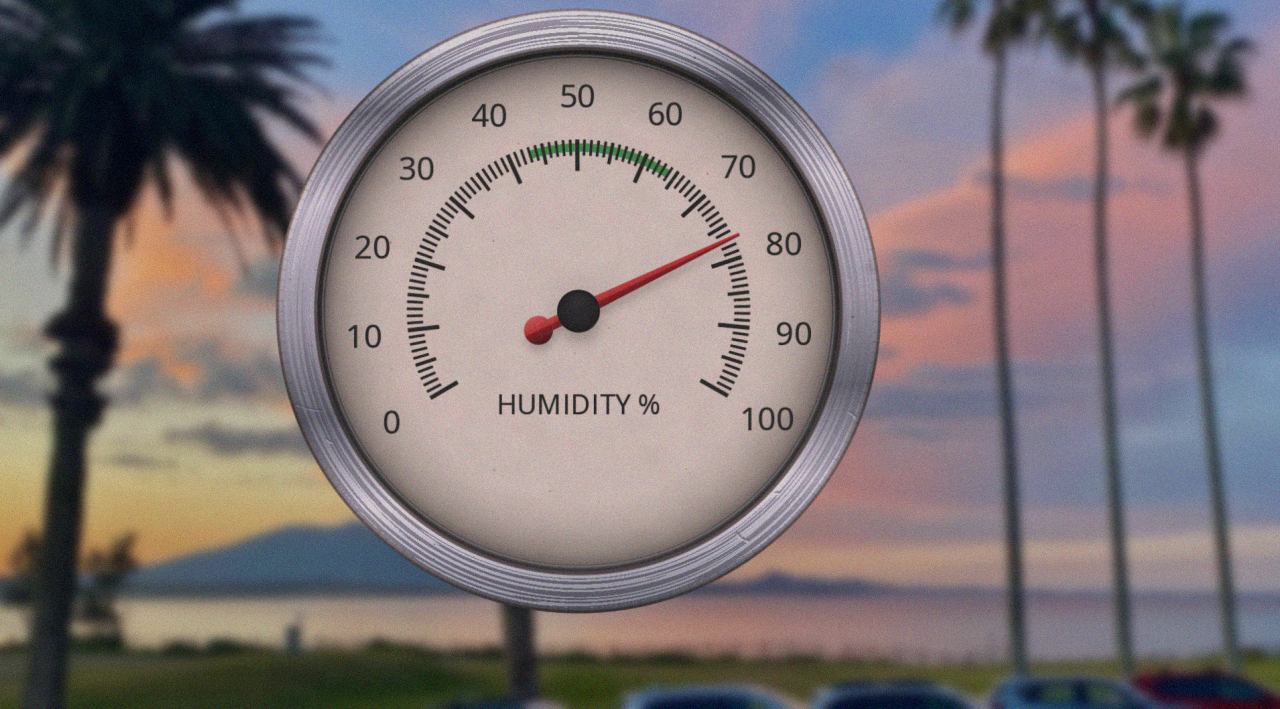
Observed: 77 %
